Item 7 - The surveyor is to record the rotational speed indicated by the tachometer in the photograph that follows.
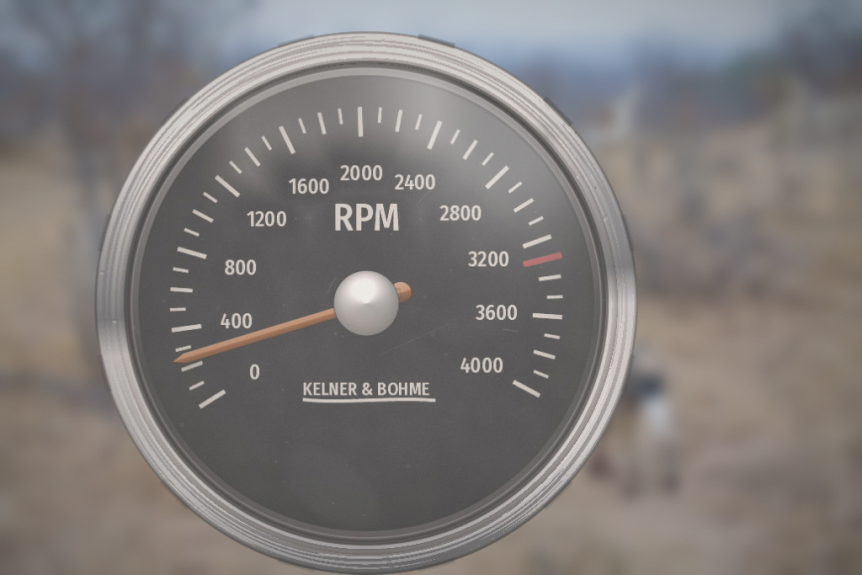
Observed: 250 rpm
